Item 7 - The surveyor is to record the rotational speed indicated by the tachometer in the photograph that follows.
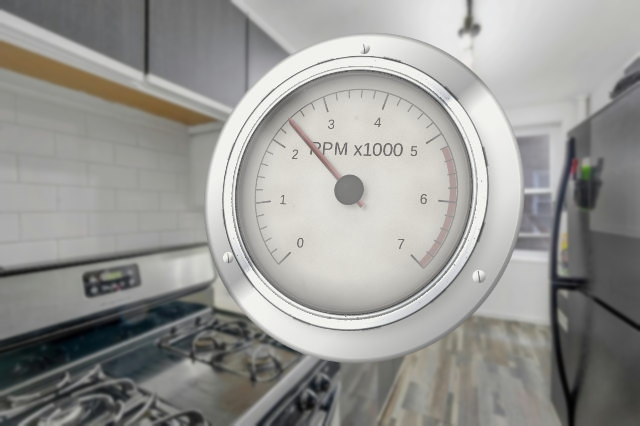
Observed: 2400 rpm
